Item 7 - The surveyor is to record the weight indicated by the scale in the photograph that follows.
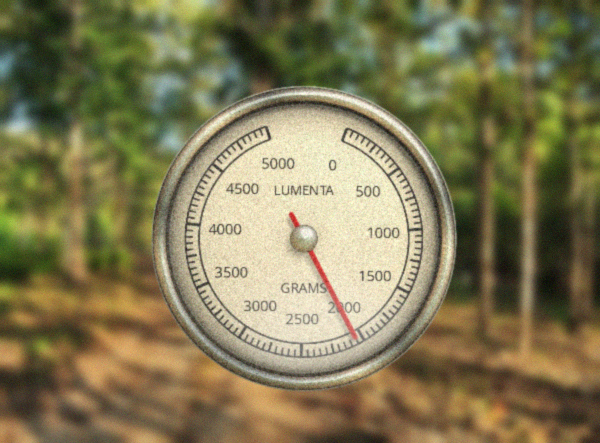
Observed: 2050 g
